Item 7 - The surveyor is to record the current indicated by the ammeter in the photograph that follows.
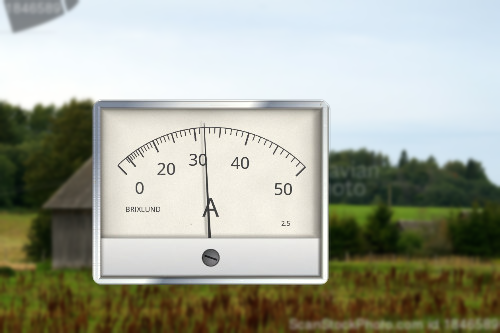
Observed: 32 A
